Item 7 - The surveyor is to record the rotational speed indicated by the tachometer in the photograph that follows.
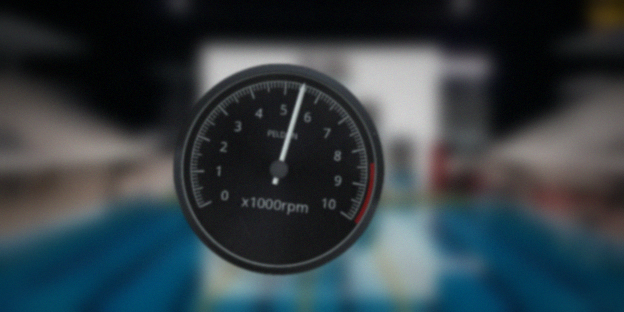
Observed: 5500 rpm
